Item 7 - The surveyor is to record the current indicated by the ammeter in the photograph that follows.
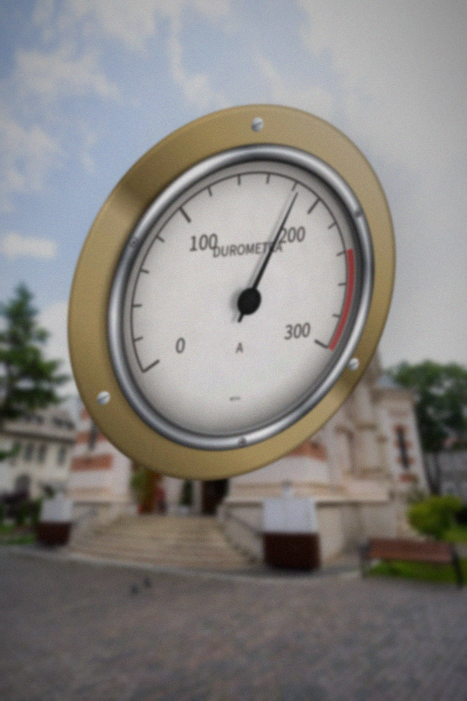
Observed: 180 A
